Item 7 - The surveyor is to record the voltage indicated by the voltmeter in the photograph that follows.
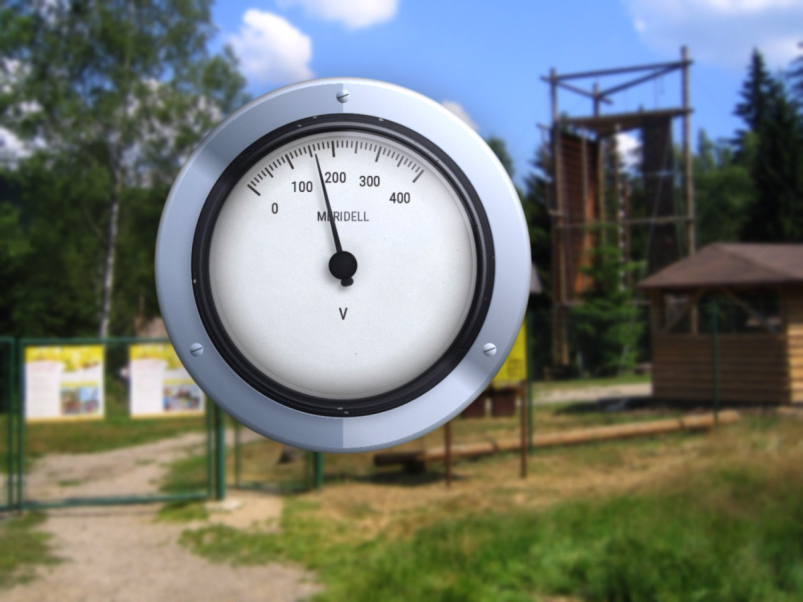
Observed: 160 V
